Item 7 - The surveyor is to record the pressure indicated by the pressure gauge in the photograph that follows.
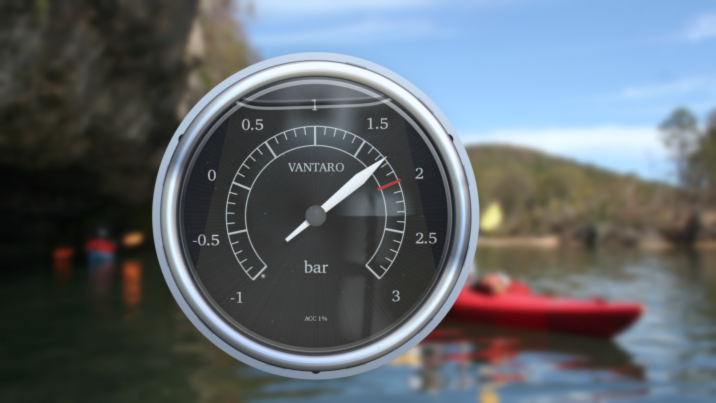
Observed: 1.75 bar
